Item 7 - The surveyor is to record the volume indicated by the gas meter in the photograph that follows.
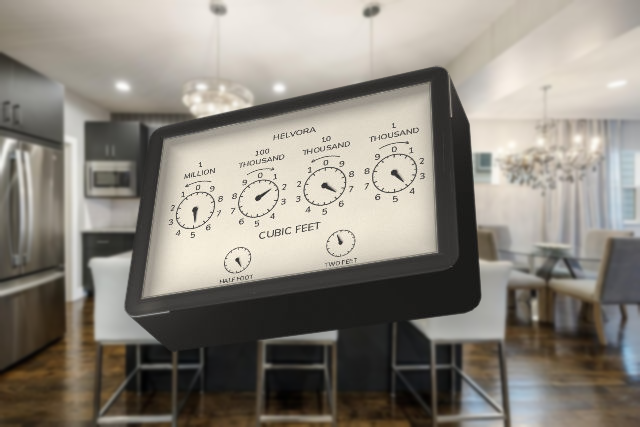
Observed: 516400 ft³
